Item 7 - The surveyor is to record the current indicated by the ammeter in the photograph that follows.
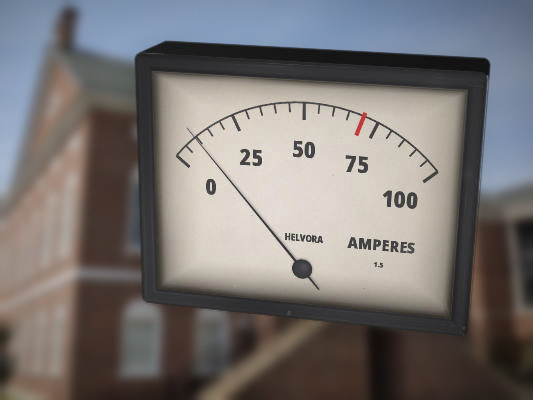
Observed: 10 A
